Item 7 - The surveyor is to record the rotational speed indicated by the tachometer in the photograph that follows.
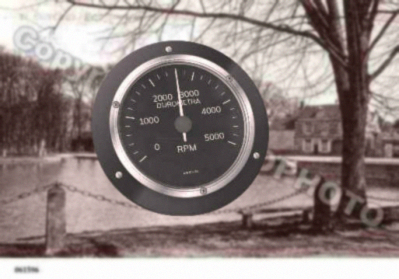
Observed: 2600 rpm
